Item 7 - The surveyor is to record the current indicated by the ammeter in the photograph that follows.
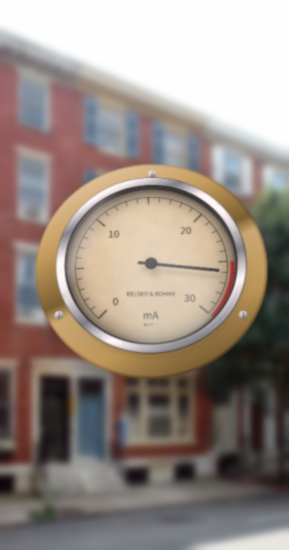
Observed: 26 mA
